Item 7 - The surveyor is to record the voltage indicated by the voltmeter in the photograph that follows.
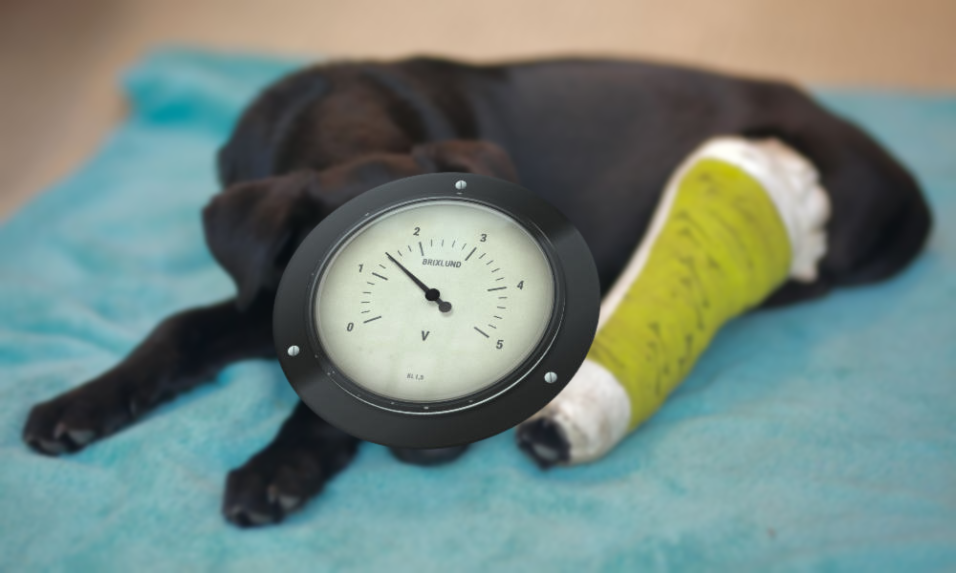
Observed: 1.4 V
